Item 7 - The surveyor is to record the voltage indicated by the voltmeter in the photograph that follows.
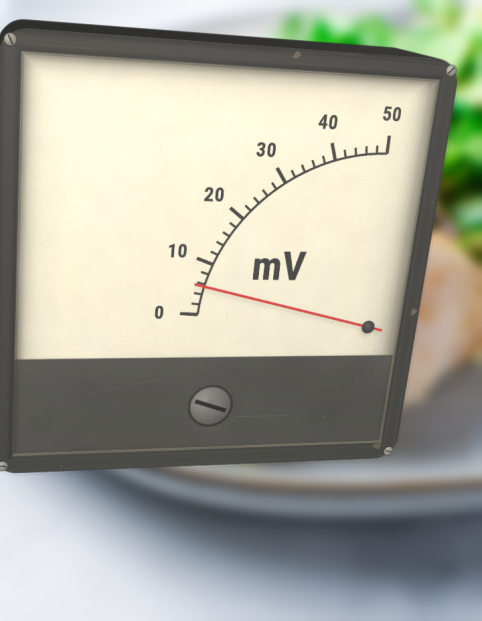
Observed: 6 mV
